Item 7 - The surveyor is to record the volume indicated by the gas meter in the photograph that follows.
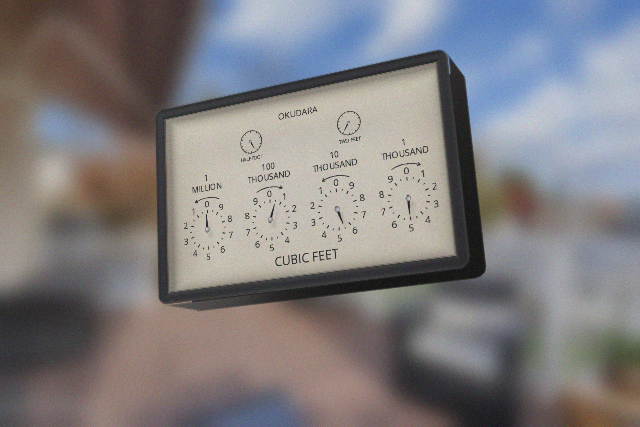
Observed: 5500 ft³
